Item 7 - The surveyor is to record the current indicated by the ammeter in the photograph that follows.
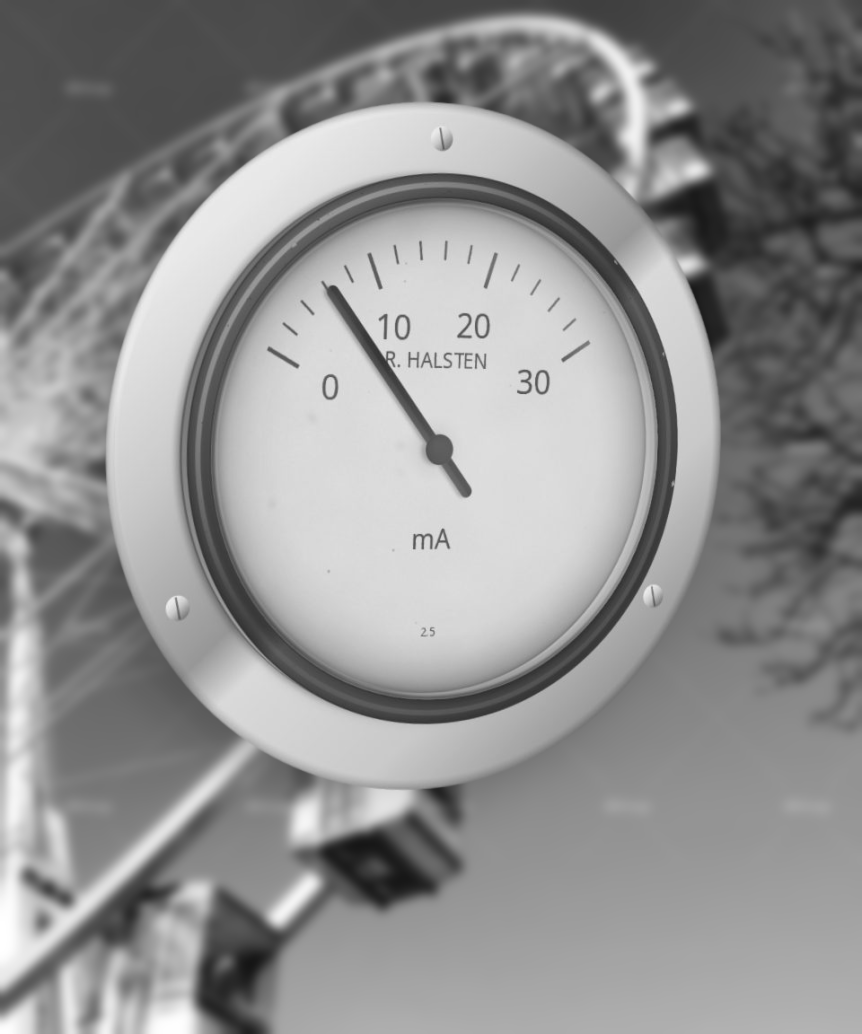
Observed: 6 mA
